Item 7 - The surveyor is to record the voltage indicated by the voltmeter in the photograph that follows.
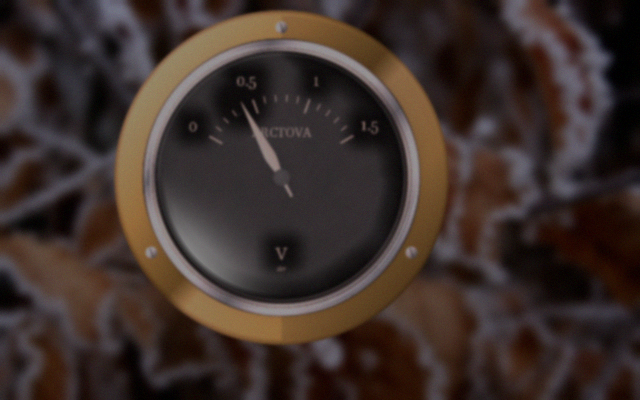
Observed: 0.4 V
